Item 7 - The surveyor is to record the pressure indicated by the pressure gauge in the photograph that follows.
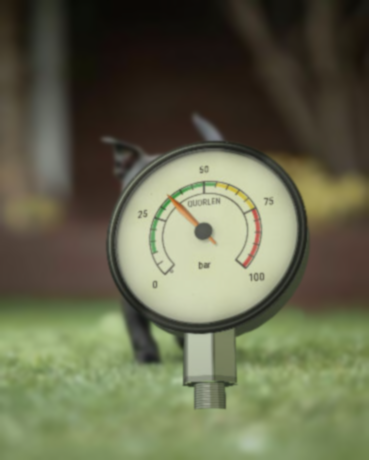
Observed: 35 bar
